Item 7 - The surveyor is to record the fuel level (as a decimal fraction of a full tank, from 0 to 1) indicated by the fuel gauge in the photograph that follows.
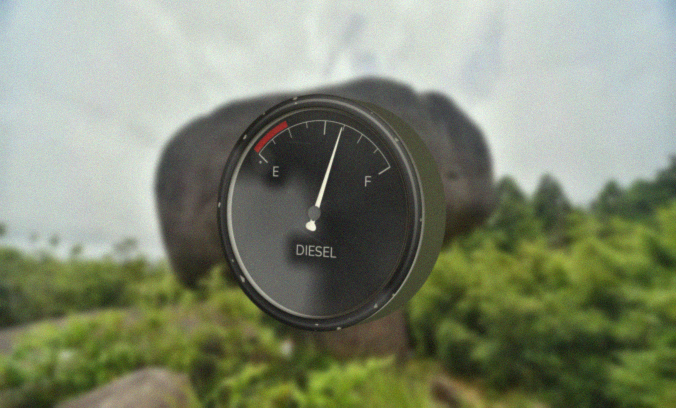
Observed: 0.625
